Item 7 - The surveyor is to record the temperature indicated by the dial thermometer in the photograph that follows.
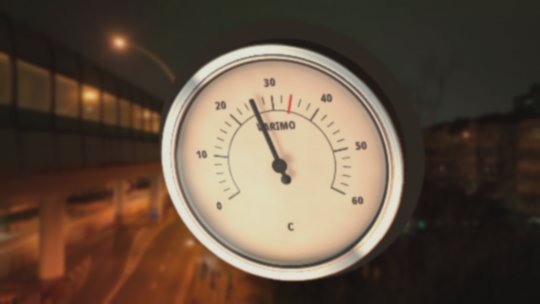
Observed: 26 °C
